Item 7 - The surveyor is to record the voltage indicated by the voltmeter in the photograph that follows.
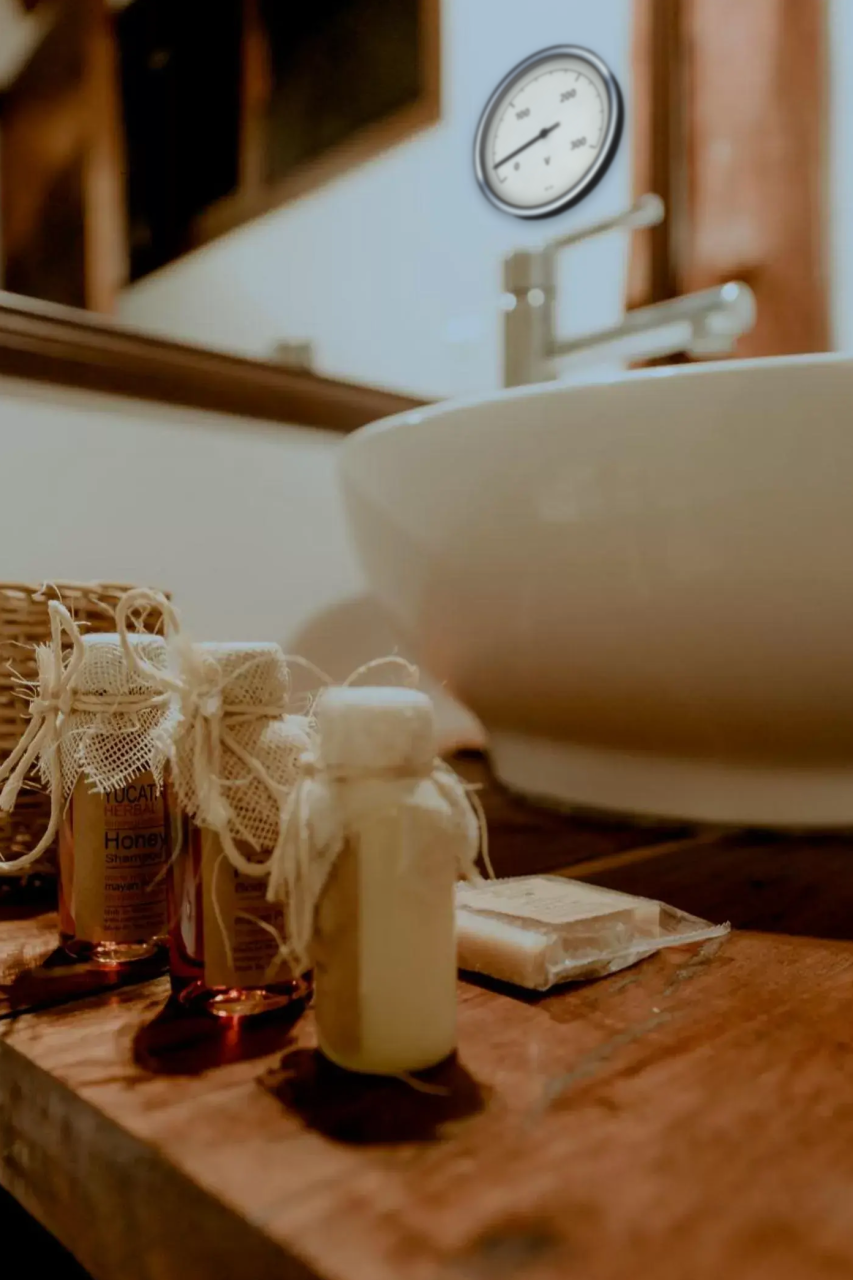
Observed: 20 V
